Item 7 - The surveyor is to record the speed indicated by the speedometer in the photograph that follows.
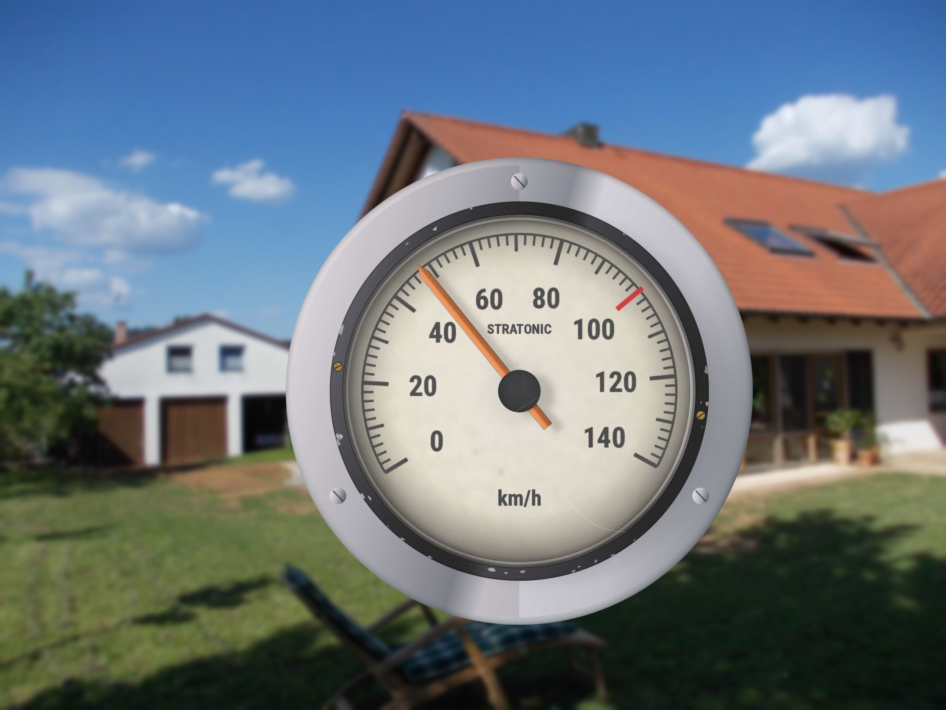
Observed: 48 km/h
